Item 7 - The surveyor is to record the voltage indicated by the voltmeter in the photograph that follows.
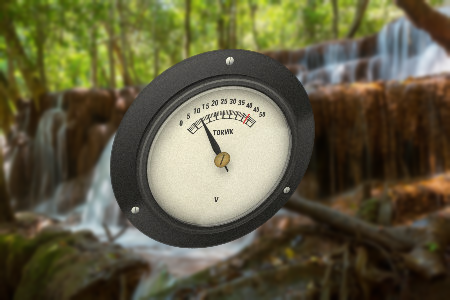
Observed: 10 V
